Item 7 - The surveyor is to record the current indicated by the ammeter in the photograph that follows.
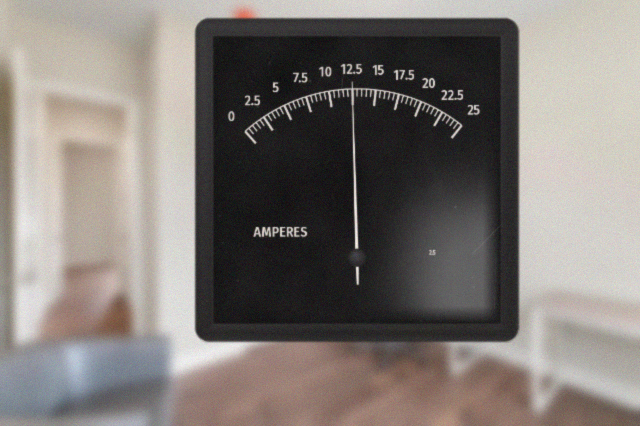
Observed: 12.5 A
